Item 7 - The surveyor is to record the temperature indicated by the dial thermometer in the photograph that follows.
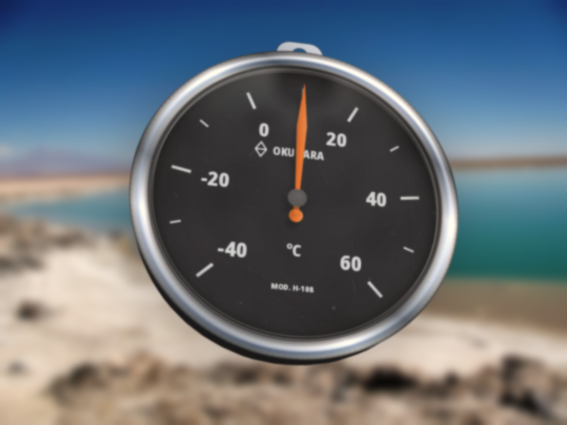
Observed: 10 °C
